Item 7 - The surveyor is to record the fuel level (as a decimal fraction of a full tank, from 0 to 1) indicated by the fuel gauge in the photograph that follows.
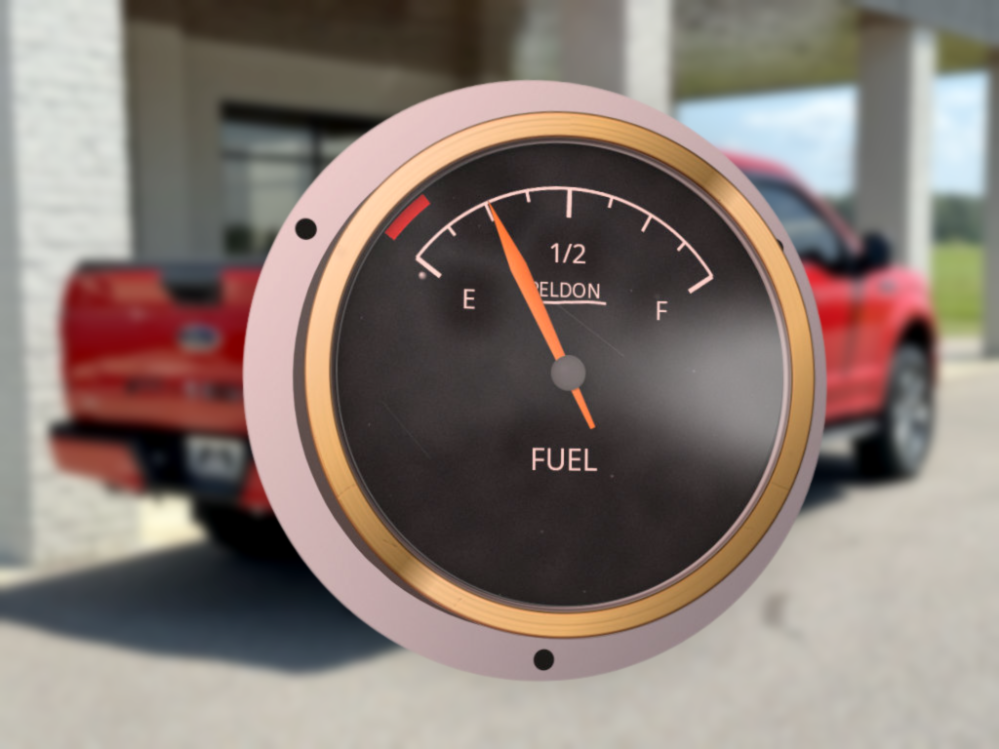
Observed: 0.25
